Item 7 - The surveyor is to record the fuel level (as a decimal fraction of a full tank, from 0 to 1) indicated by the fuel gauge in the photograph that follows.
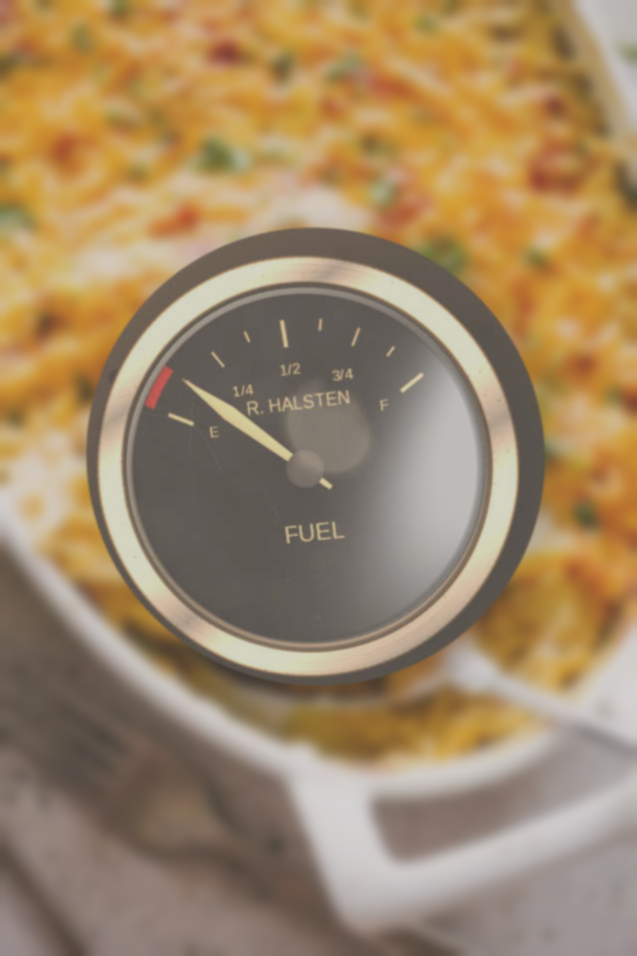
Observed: 0.125
